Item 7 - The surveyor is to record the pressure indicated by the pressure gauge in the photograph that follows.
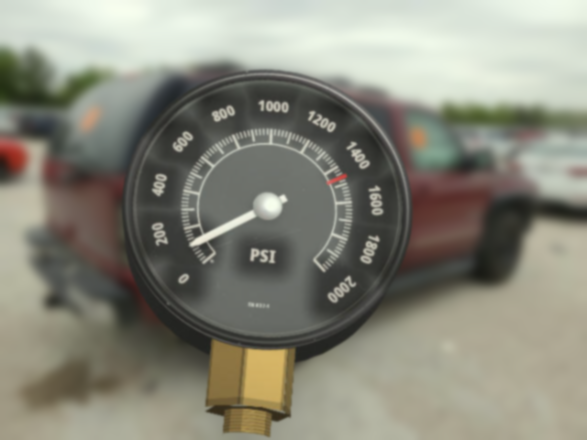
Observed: 100 psi
